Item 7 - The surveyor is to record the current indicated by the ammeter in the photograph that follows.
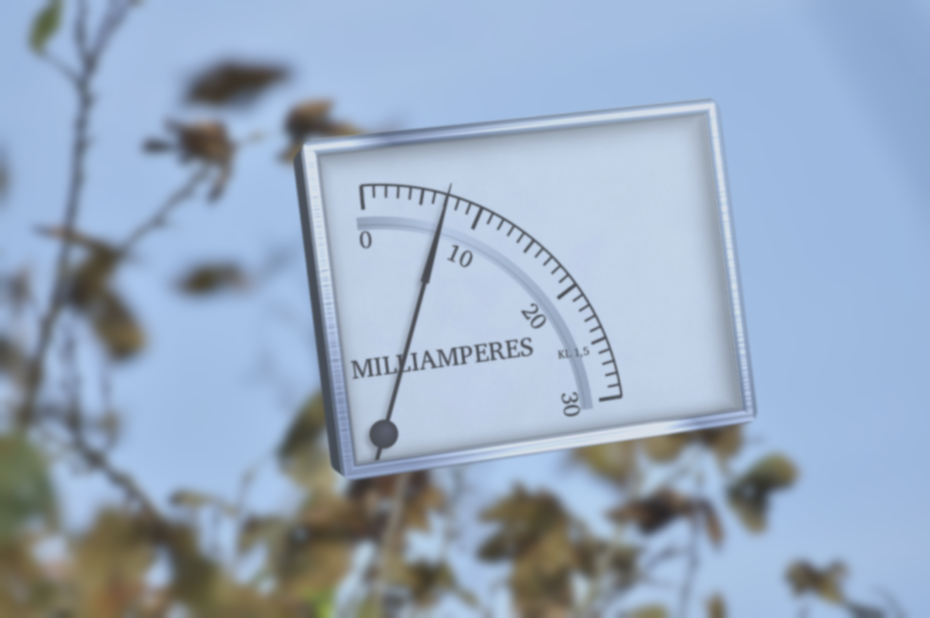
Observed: 7 mA
